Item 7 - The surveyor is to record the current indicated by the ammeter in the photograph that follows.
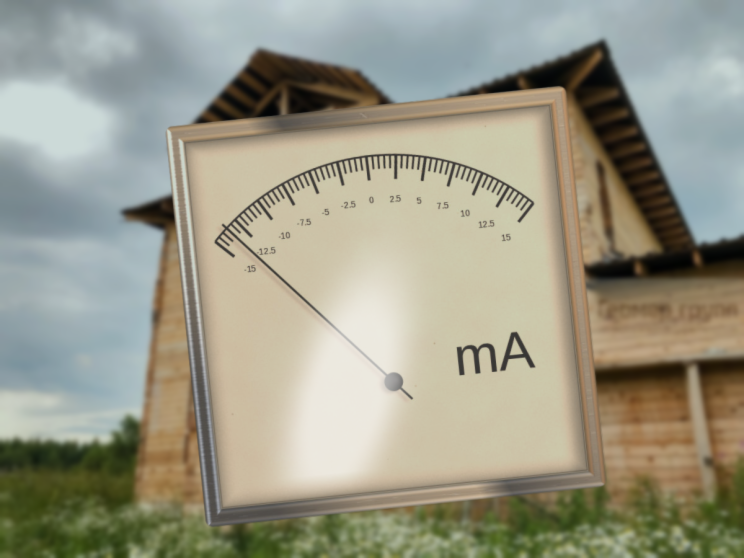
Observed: -13.5 mA
